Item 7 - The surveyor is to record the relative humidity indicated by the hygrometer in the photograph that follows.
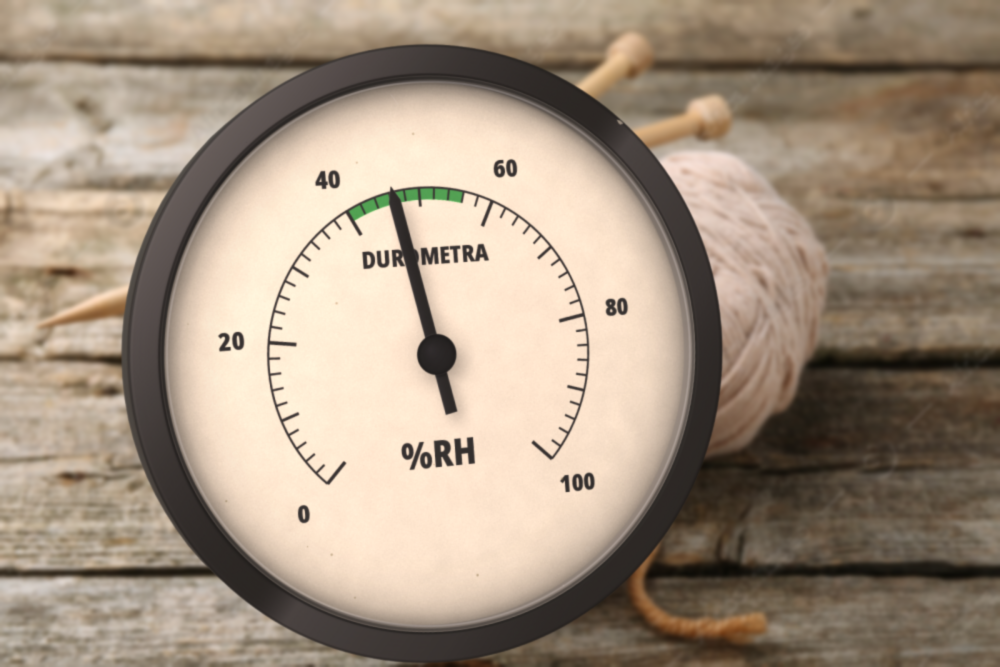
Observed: 46 %
